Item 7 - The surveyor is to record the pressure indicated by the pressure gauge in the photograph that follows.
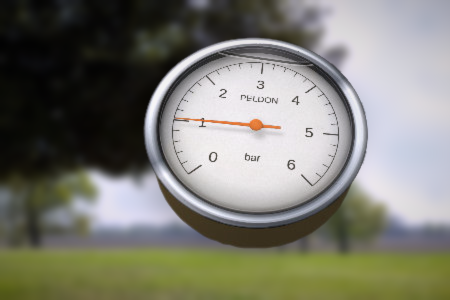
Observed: 1 bar
